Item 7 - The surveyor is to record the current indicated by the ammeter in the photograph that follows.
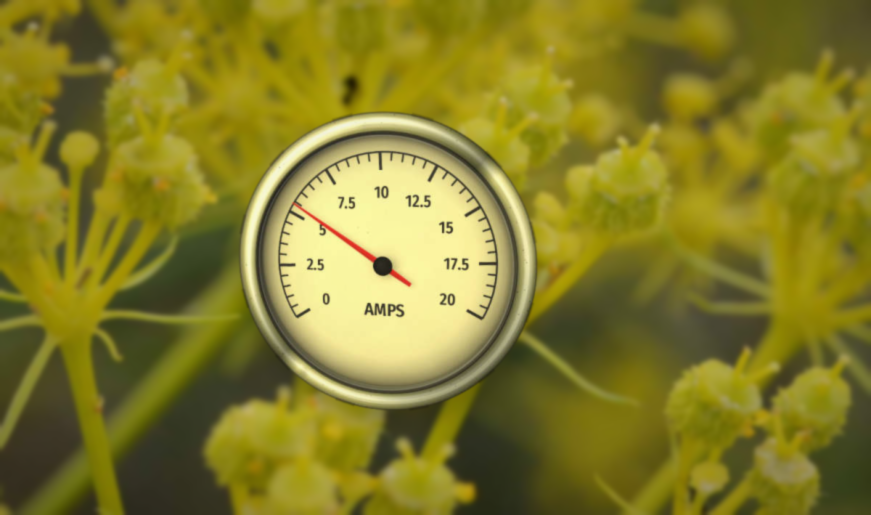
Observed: 5.5 A
